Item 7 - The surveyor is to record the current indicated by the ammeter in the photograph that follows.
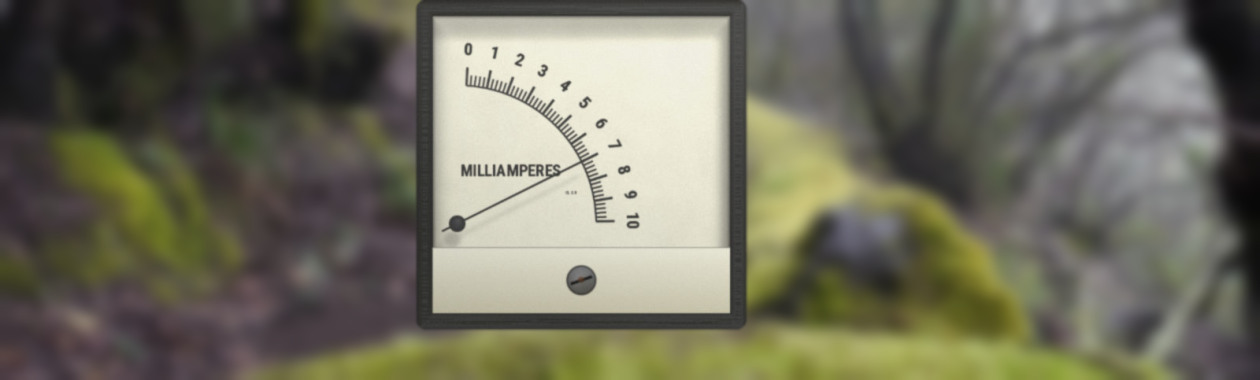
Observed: 7 mA
